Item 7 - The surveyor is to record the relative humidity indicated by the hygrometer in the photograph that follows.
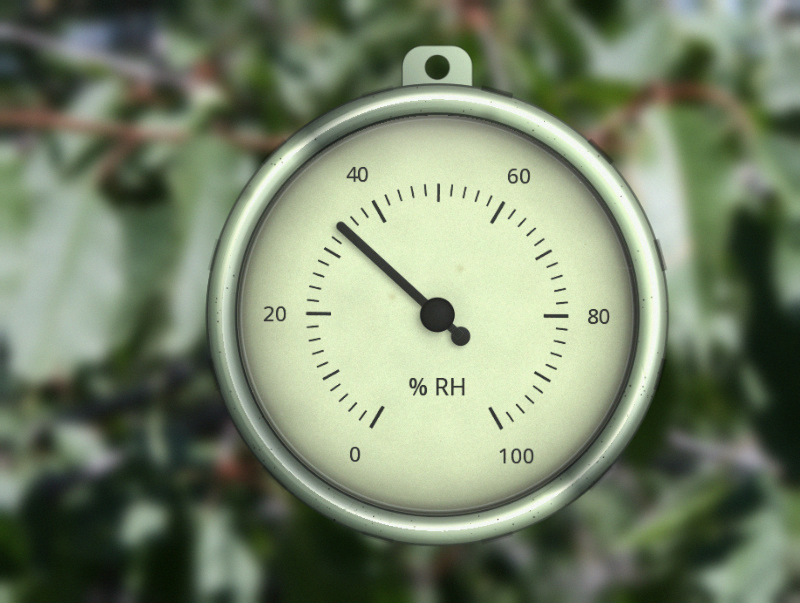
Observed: 34 %
